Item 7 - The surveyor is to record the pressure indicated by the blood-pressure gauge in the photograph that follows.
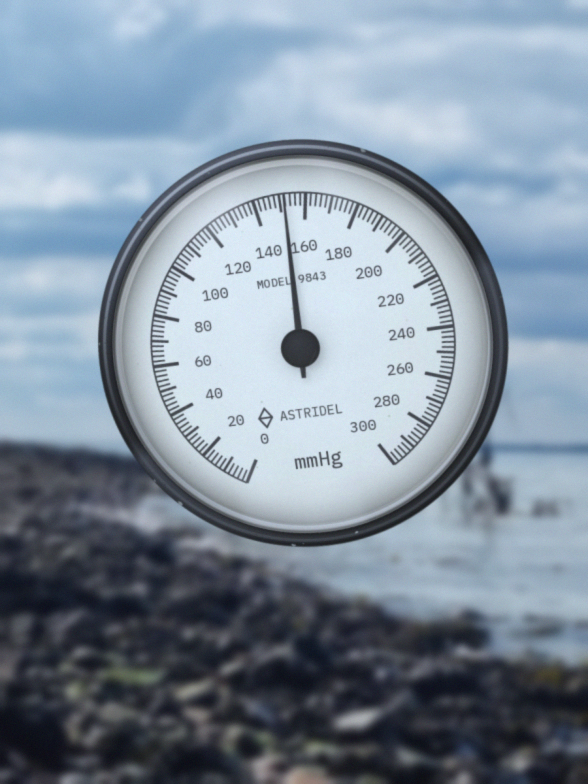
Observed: 152 mmHg
